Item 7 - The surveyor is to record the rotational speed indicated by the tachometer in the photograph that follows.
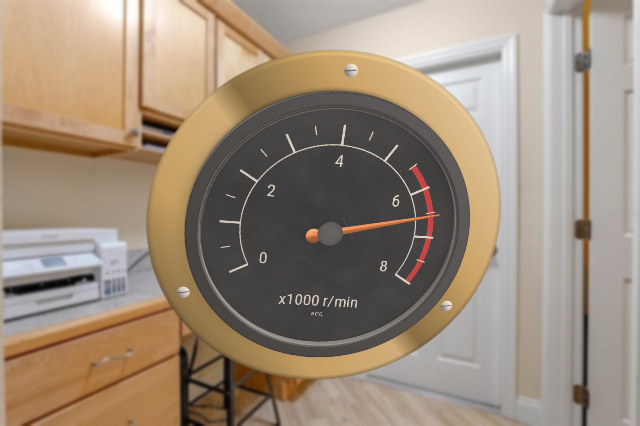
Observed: 6500 rpm
